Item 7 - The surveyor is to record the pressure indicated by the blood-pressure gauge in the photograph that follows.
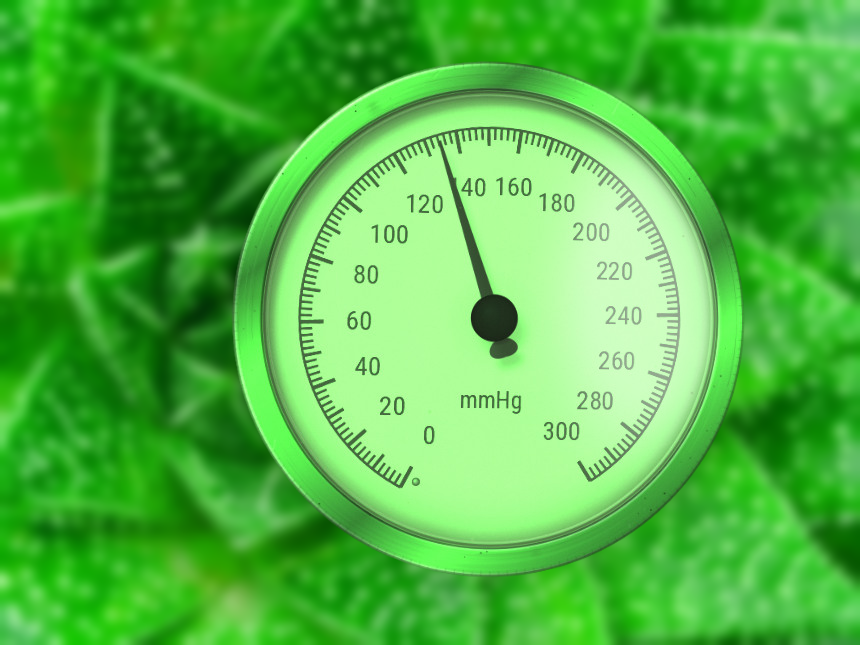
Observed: 134 mmHg
